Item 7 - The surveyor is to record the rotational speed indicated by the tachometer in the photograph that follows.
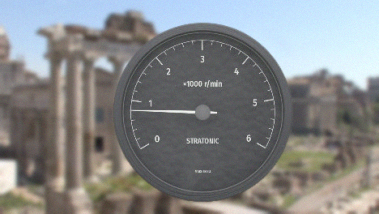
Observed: 800 rpm
